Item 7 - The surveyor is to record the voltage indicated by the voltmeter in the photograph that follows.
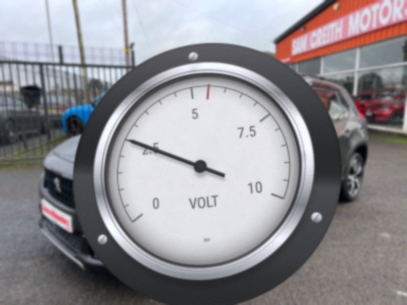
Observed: 2.5 V
